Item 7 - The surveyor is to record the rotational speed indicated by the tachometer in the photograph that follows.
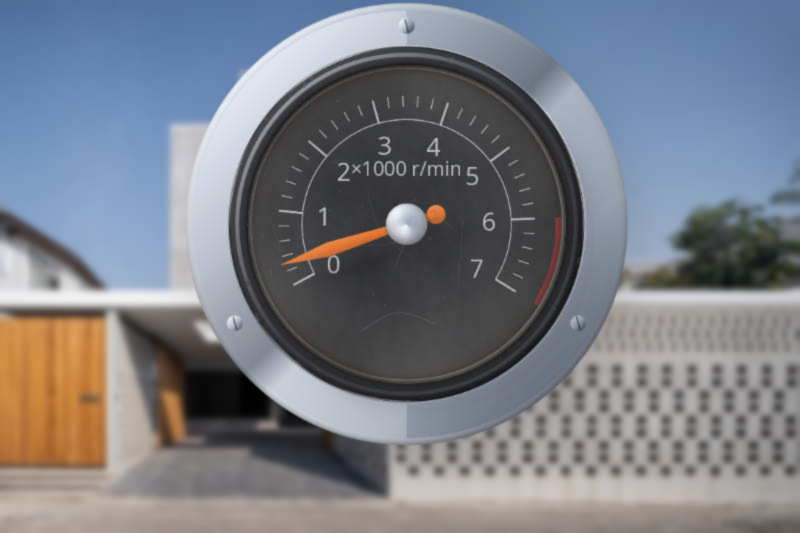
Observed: 300 rpm
